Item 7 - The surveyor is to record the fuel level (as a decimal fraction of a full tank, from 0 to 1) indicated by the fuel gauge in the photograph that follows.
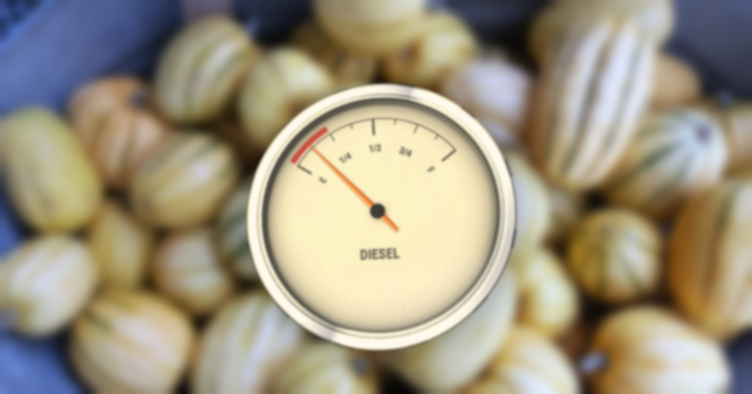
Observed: 0.125
